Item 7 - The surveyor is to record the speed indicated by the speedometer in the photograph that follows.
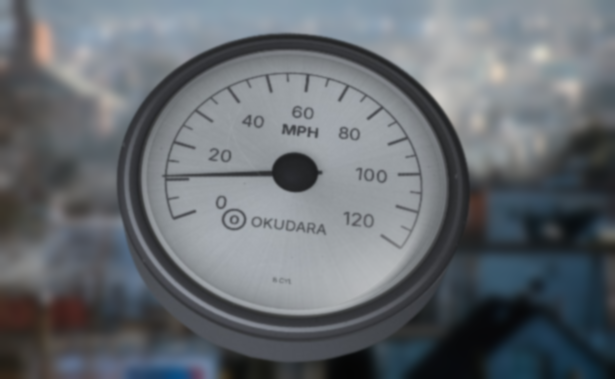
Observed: 10 mph
